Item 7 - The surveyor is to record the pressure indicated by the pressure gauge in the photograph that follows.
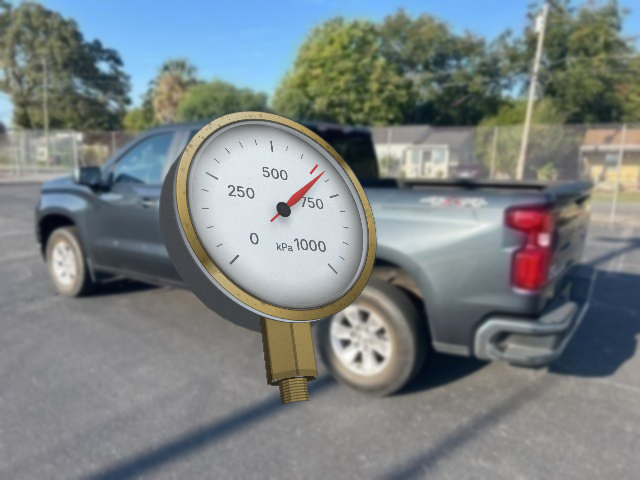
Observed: 675 kPa
